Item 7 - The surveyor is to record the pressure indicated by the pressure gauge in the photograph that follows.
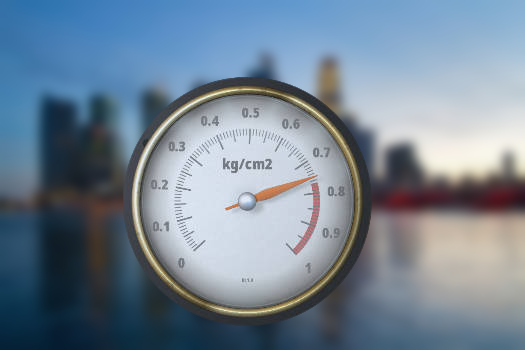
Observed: 0.75 kg/cm²
